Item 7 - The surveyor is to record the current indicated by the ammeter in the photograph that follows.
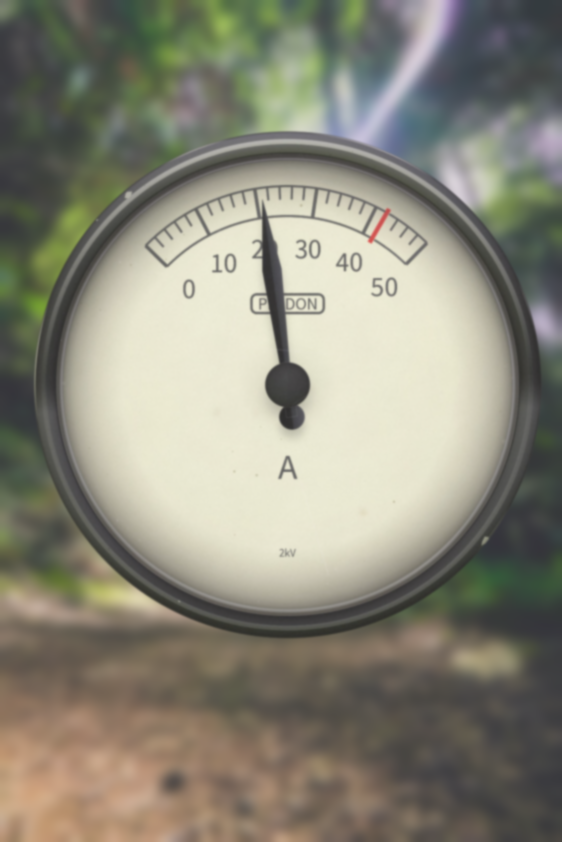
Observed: 21 A
